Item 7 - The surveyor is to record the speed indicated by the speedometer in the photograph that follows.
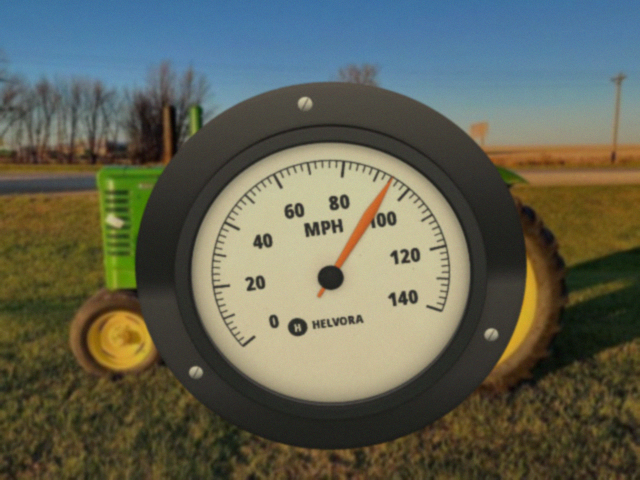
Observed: 94 mph
